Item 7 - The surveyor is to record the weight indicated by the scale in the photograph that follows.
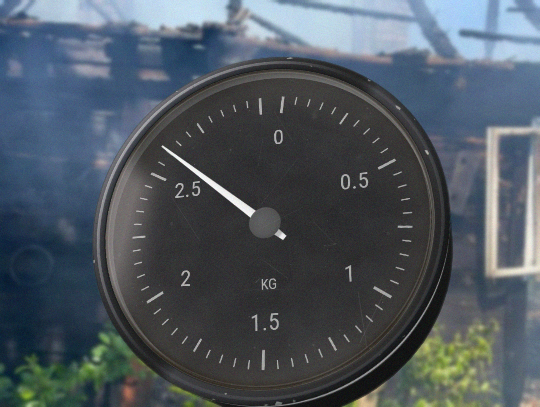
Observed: 2.6 kg
